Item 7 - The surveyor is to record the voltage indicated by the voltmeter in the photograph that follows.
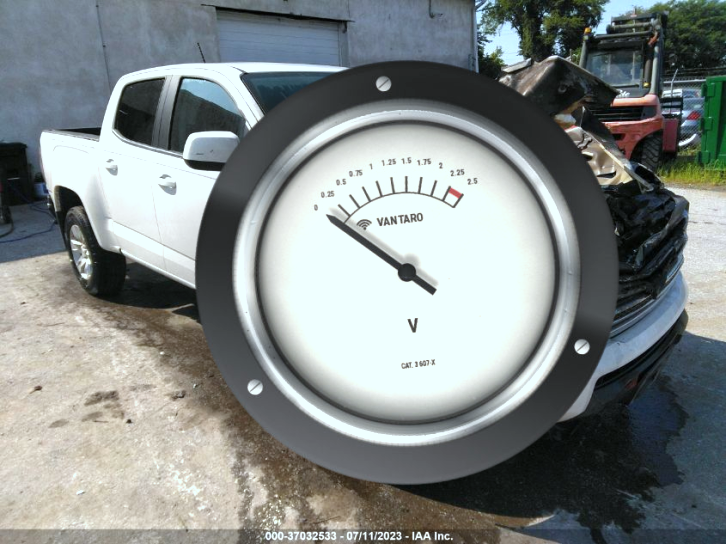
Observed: 0 V
